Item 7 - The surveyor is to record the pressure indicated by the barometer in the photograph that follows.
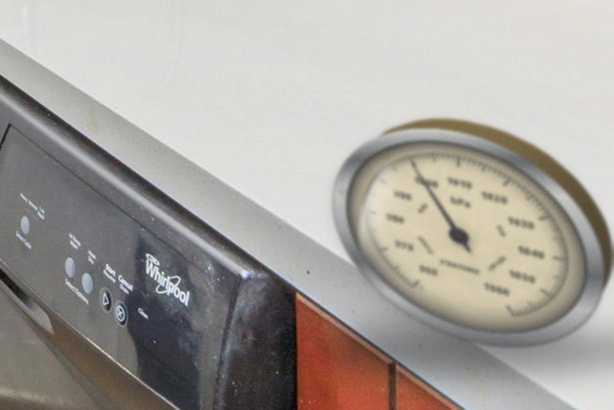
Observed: 1000 hPa
